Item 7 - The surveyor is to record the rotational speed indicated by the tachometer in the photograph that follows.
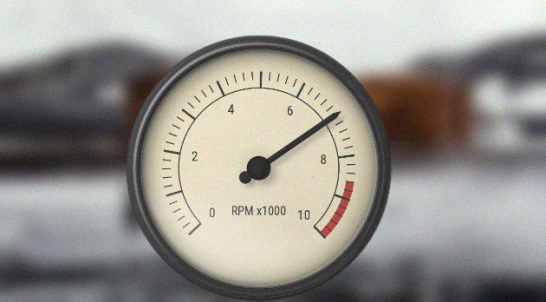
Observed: 7000 rpm
